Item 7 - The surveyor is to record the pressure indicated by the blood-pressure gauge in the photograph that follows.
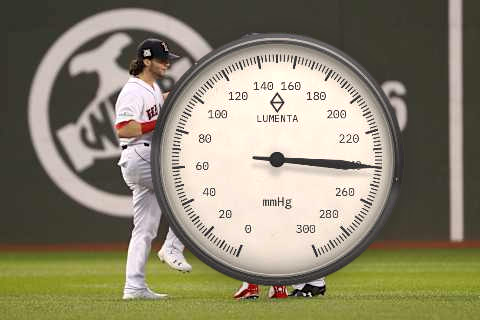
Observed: 240 mmHg
